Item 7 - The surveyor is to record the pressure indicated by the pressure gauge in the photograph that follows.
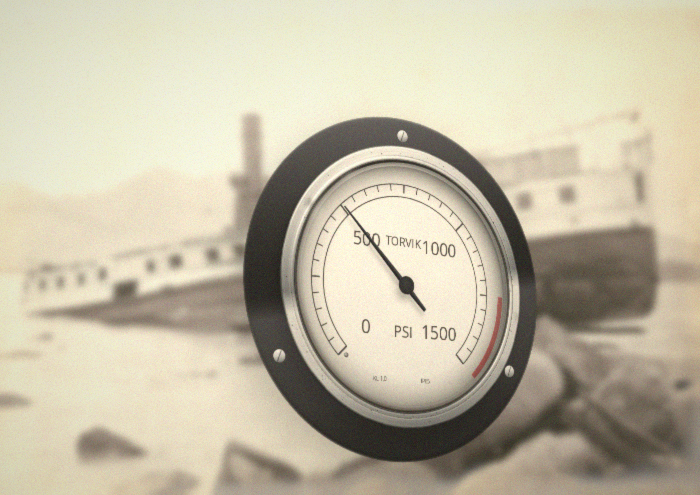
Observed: 500 psi
